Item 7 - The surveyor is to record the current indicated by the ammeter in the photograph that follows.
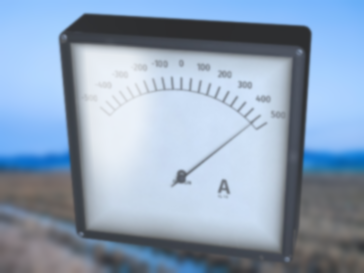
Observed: 450 A
